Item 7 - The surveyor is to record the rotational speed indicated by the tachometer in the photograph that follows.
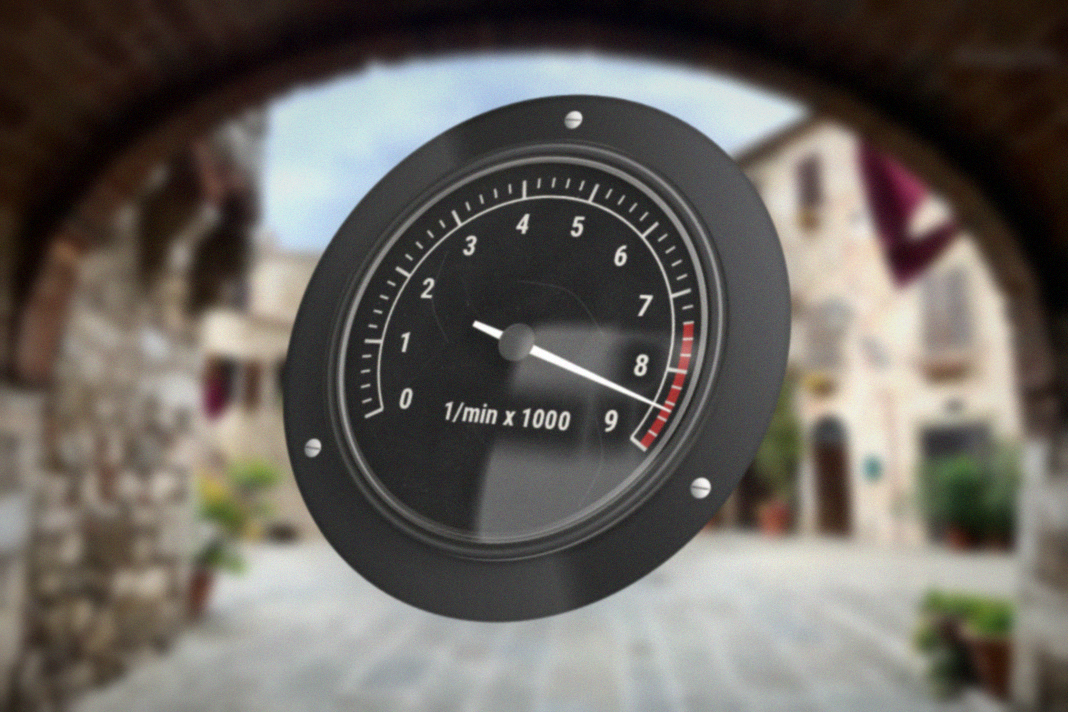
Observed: 8500 rpm
